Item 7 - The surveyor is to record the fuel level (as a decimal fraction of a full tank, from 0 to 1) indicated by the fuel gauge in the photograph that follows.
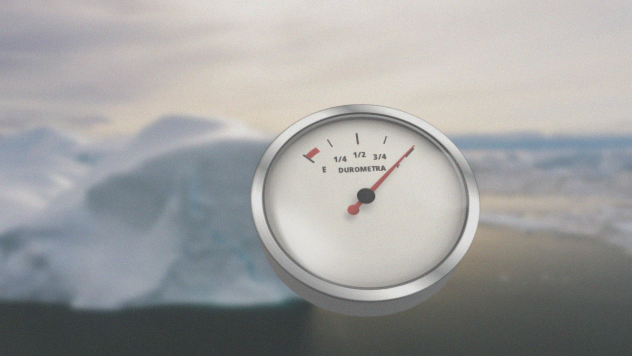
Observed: 1
